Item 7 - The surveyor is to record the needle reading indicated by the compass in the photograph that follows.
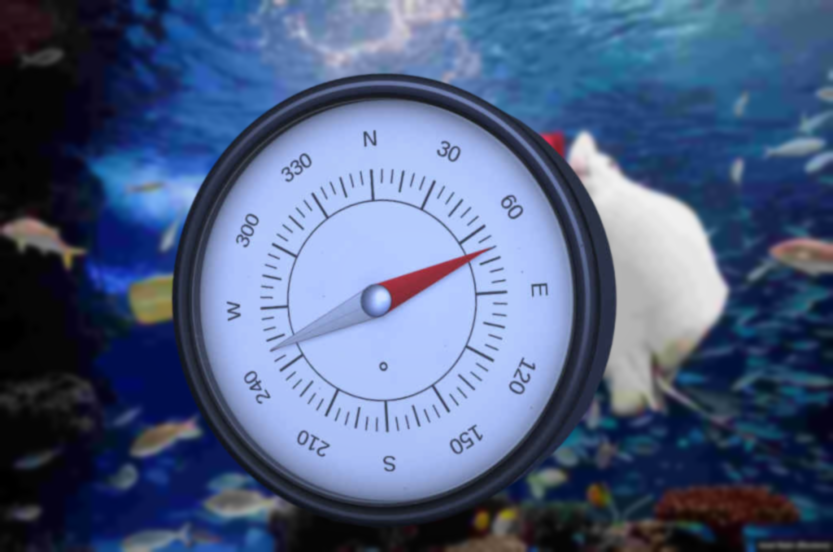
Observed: 70 °
